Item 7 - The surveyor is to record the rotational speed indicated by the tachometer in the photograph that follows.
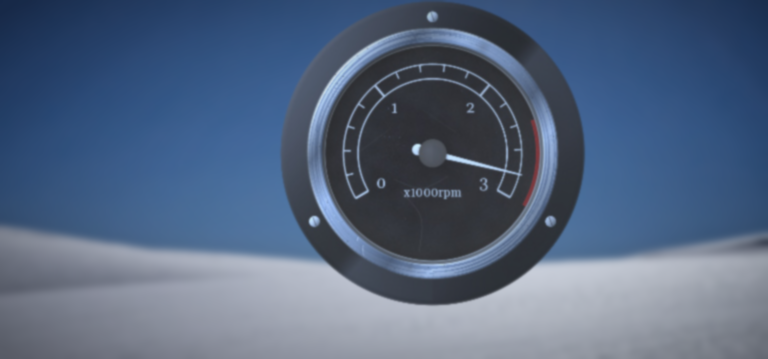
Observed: 2800 rpm
